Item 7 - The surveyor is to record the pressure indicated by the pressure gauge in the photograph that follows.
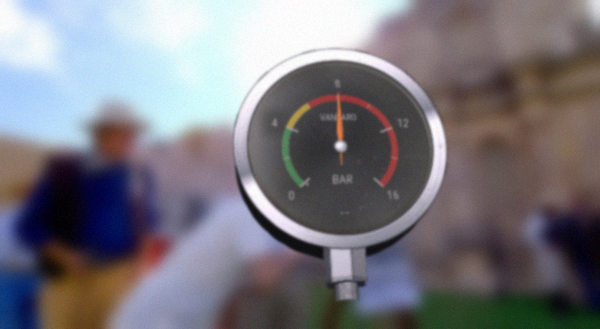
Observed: 8 bar
